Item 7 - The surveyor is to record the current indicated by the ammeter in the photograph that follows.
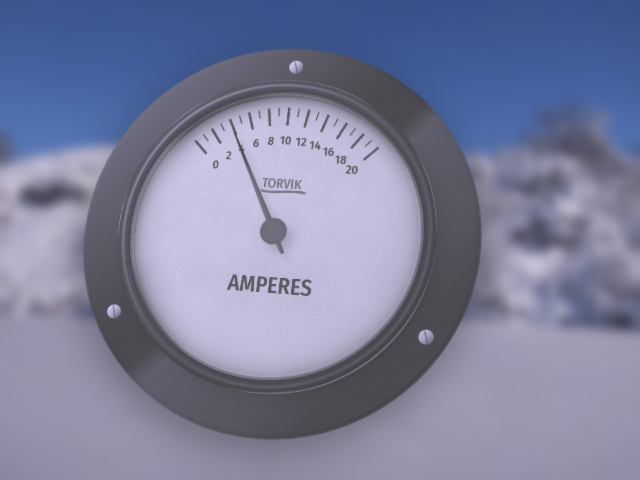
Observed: 4 A
